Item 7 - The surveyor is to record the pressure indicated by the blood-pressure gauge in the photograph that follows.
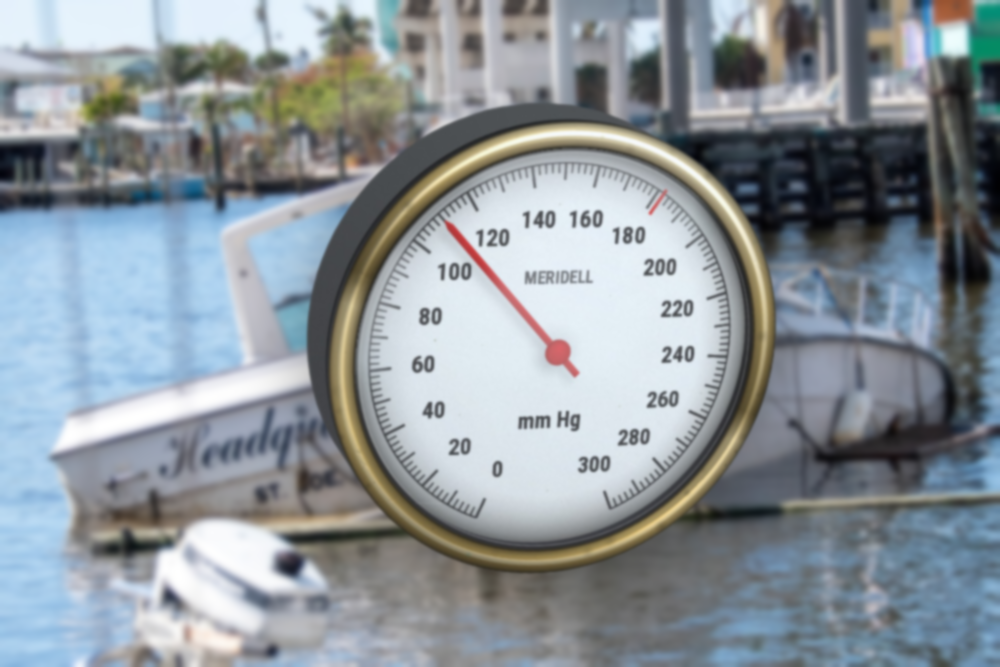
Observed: 110 mmHg
